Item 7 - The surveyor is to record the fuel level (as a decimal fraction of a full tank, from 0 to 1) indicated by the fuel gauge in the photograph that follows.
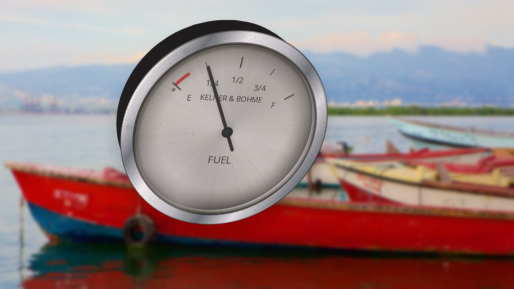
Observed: 0.25
